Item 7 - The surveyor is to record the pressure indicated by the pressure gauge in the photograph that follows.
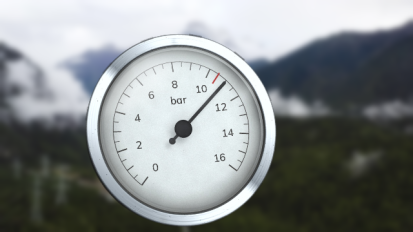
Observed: 11 bar
